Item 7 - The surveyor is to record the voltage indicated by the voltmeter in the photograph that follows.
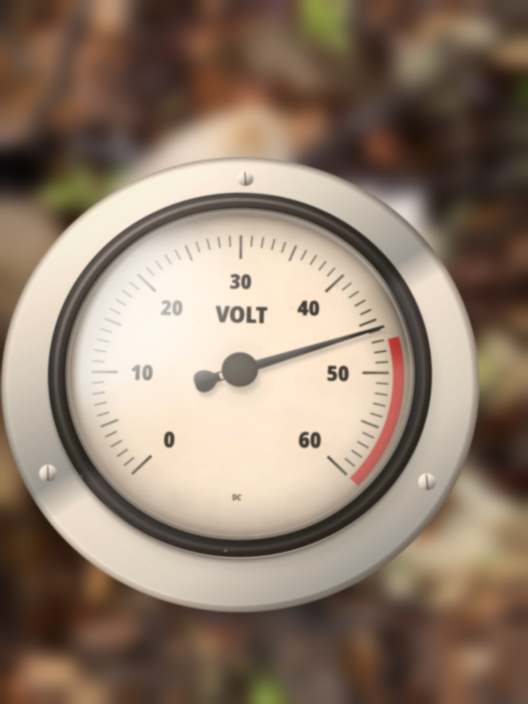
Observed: 46 V
